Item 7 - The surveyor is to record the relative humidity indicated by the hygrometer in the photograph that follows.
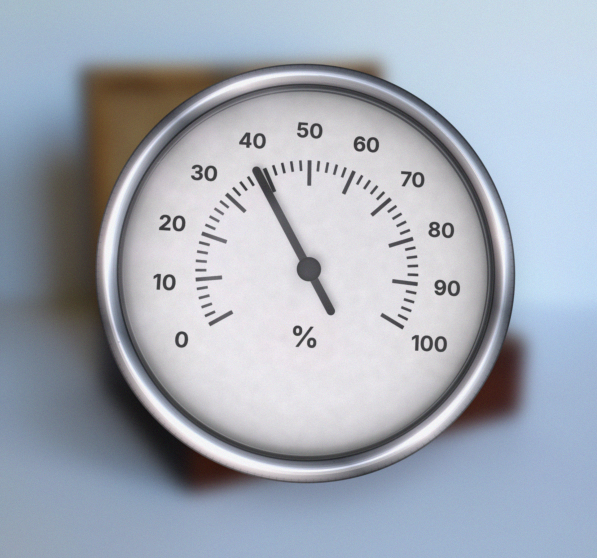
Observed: 38 %
